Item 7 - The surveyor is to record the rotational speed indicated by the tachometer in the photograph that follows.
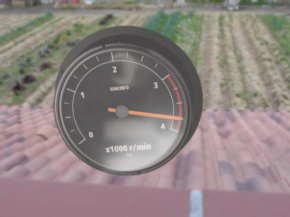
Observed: 3750 rpm
